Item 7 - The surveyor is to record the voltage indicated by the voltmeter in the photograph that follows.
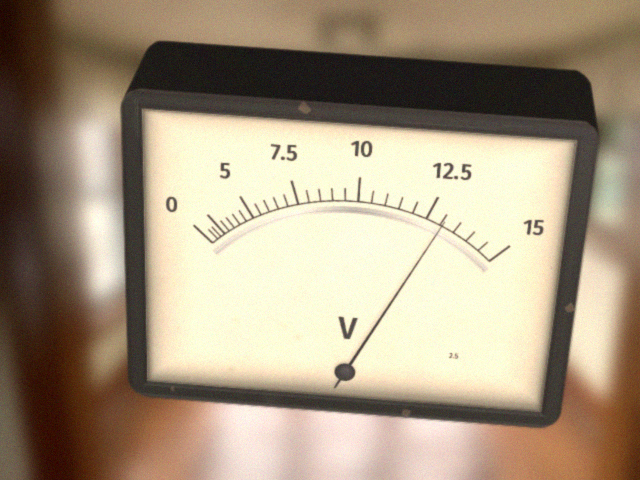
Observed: 13 V
